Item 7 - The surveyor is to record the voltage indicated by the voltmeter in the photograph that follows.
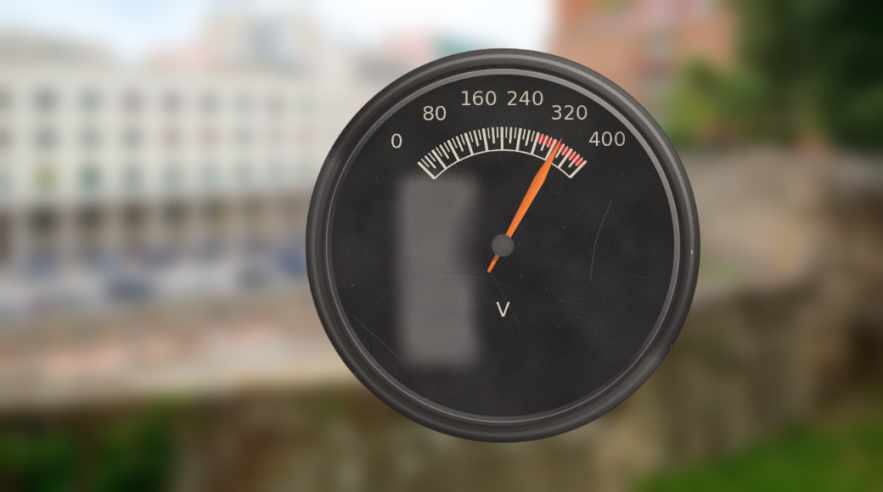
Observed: 330 V
